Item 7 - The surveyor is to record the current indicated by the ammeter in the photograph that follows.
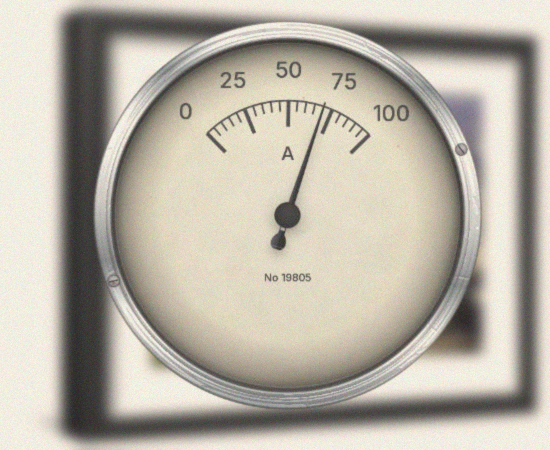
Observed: 70 A
